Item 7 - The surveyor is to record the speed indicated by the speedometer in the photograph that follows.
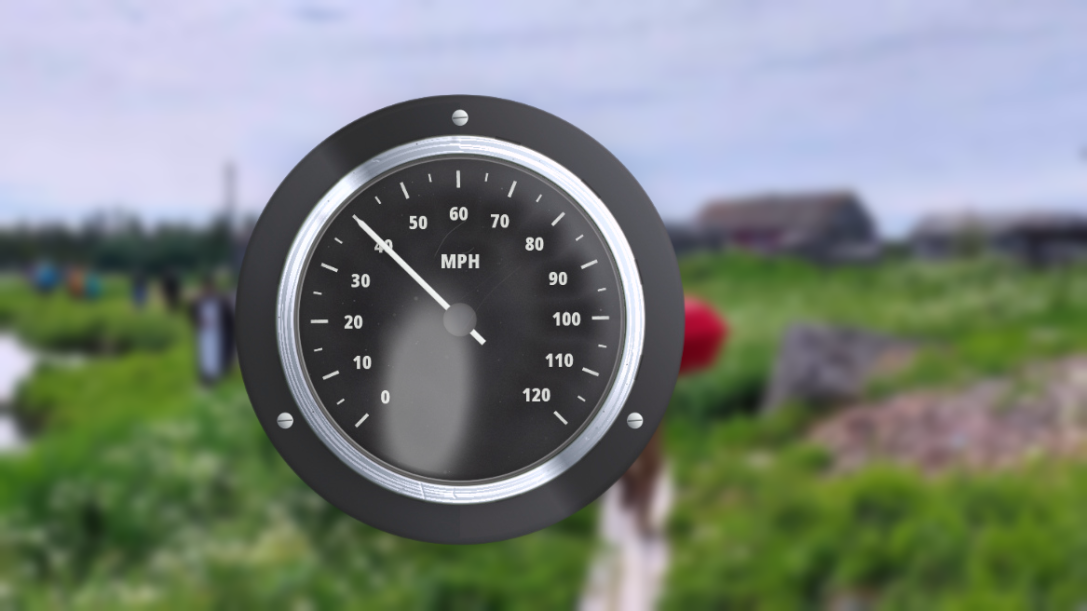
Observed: 40 mph
